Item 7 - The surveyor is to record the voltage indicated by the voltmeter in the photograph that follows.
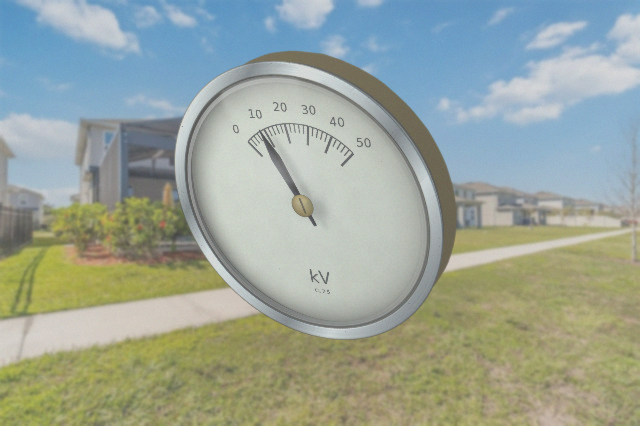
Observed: 10 kV
